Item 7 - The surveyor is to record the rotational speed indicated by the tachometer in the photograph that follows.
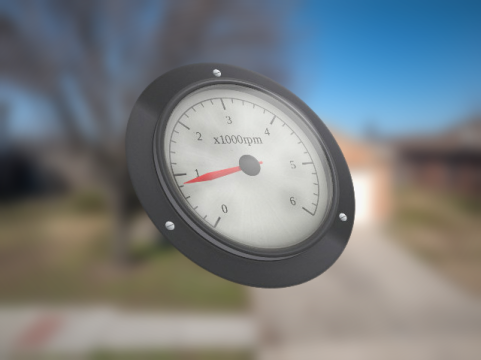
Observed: 800 rpm
